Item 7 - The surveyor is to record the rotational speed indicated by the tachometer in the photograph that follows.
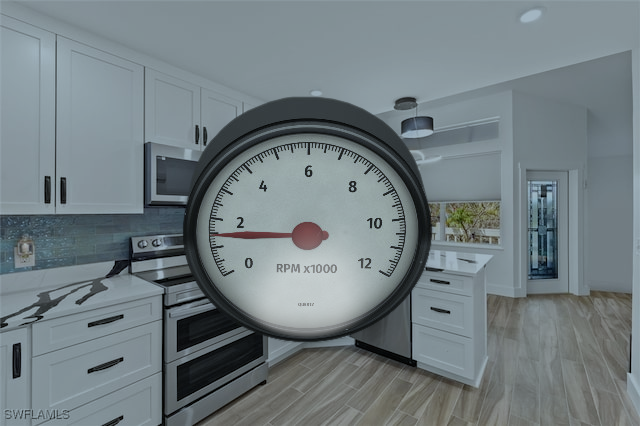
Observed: 1500 rpm
